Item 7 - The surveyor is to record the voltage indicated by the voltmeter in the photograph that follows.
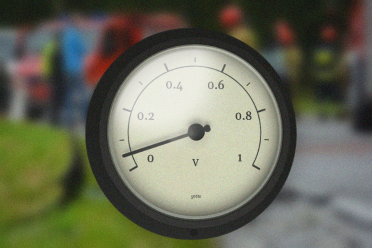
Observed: 0.05 V
